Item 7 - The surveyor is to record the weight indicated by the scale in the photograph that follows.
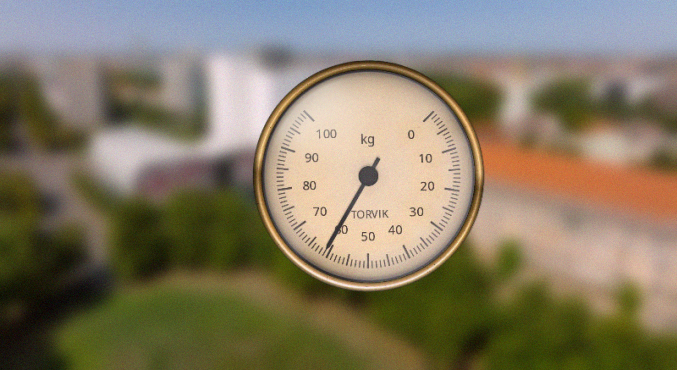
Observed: 61 kg
